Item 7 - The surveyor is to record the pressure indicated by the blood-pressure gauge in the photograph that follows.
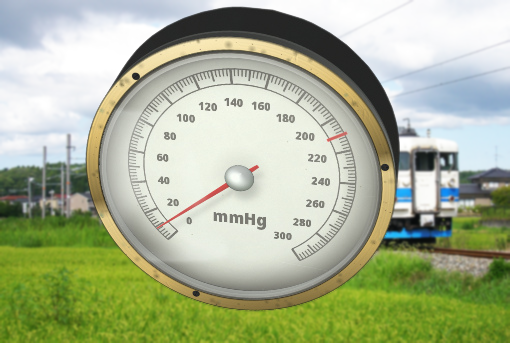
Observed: 10 mmHg
